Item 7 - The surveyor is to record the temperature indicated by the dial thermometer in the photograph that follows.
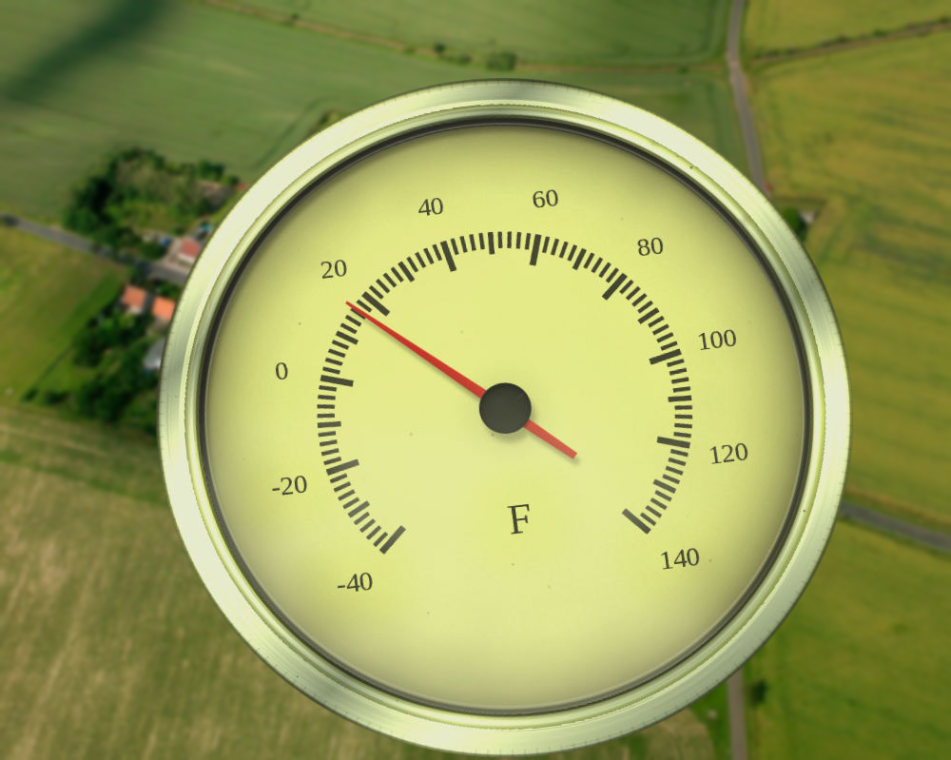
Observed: 16 °F
